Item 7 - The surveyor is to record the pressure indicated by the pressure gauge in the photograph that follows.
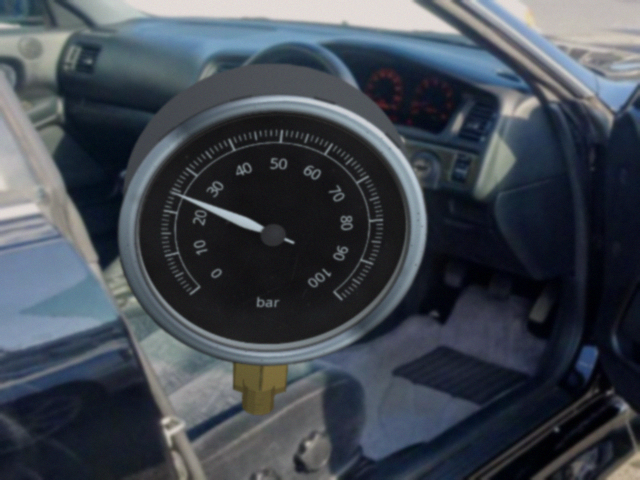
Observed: 25 bar
